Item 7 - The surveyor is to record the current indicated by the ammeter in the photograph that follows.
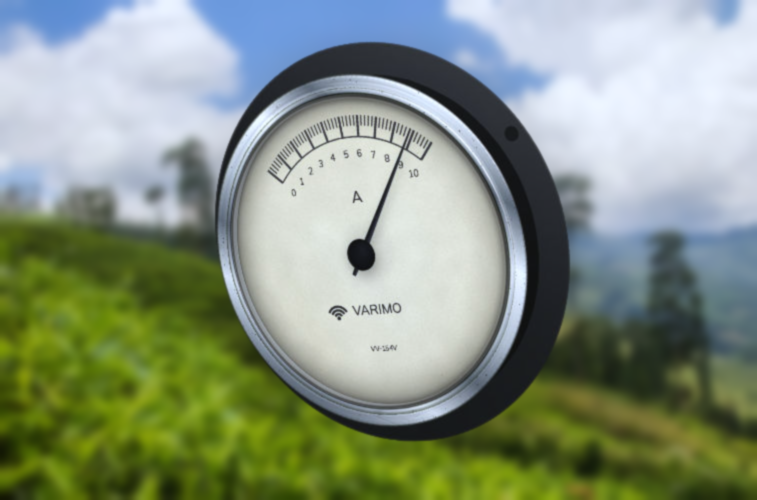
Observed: 9 A
